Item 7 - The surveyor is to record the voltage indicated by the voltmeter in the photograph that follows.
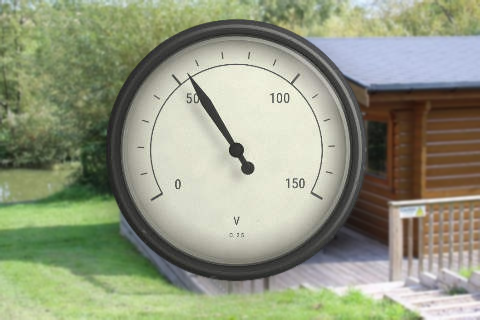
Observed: 55 V
